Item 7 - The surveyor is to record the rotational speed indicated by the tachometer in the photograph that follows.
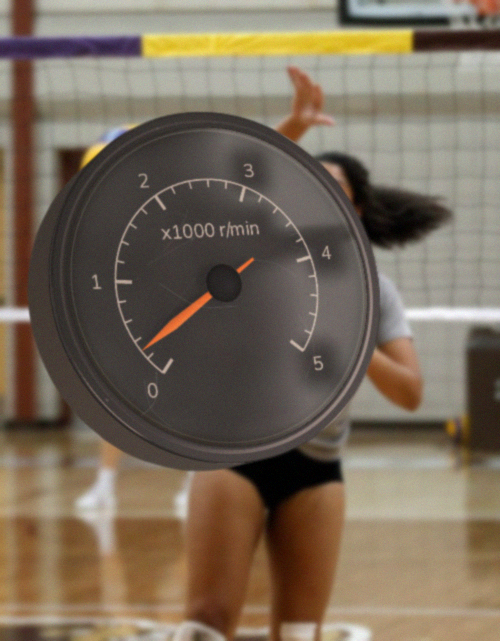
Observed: 300 rpm
